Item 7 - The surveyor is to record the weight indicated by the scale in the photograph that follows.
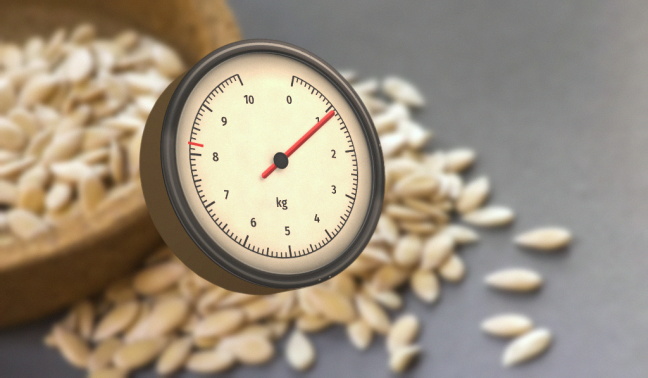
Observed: 1.1 kg
